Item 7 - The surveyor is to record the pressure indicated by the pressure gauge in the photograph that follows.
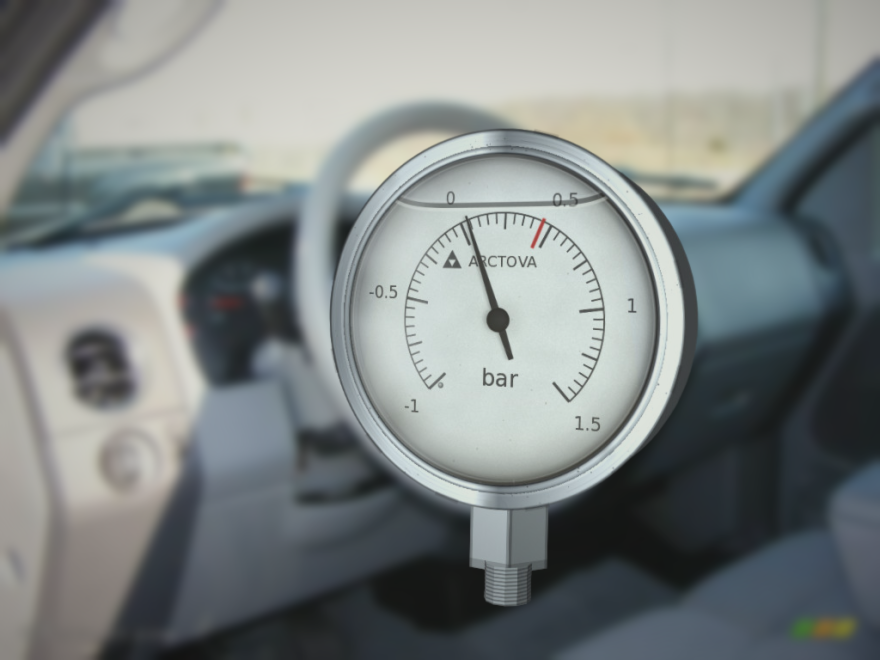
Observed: 0.05 bar
